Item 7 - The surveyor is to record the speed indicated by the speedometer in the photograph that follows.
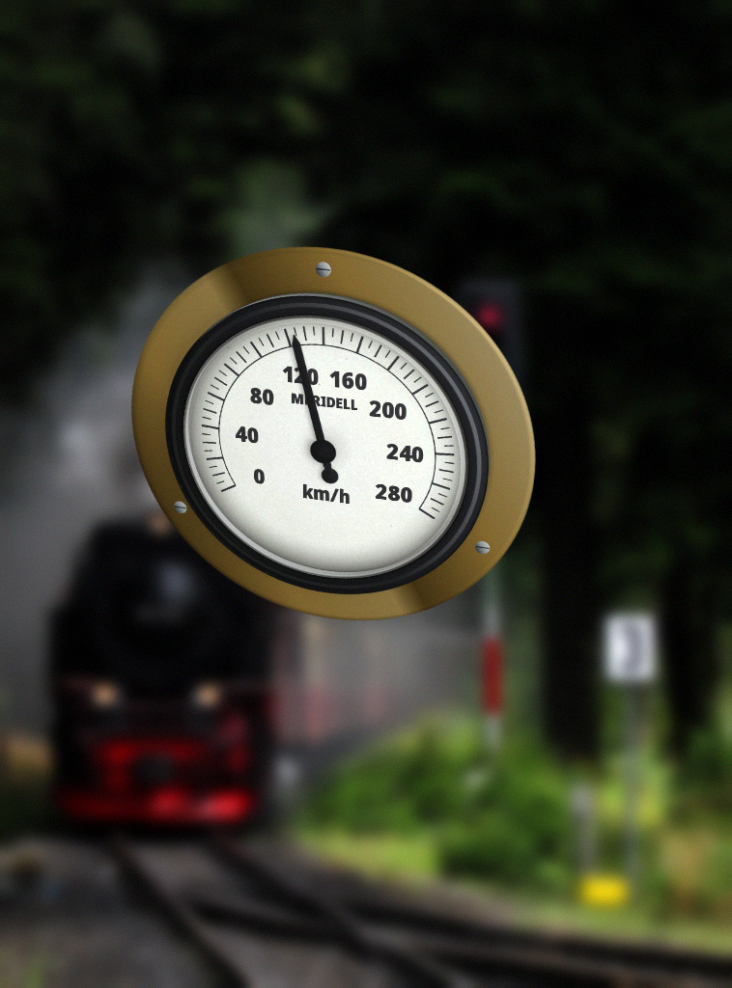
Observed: 125 km/h
